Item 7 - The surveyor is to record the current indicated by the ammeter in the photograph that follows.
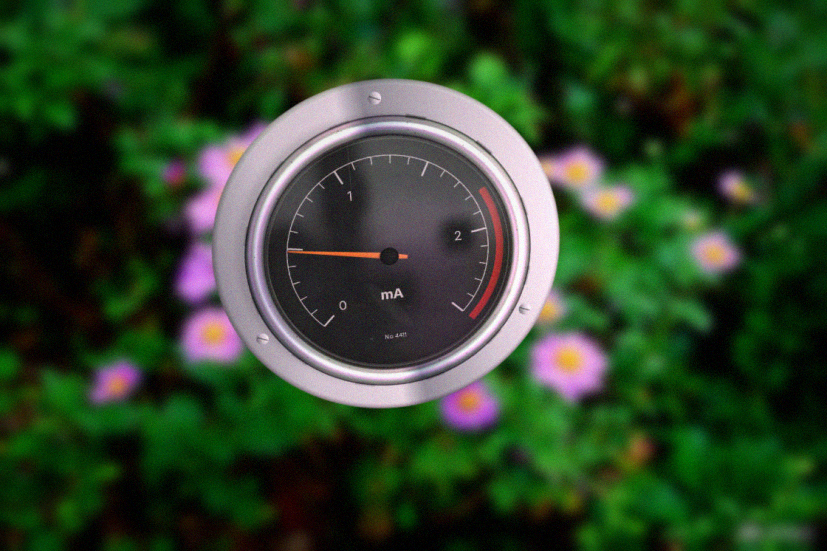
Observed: 0.5 mA
